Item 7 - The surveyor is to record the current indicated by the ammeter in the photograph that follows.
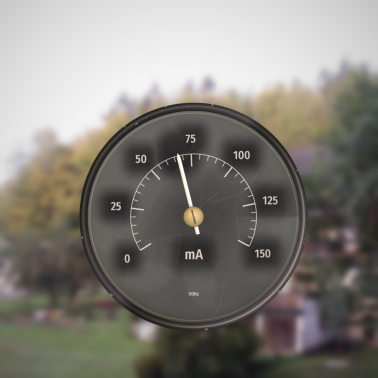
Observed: 67.5 mA
